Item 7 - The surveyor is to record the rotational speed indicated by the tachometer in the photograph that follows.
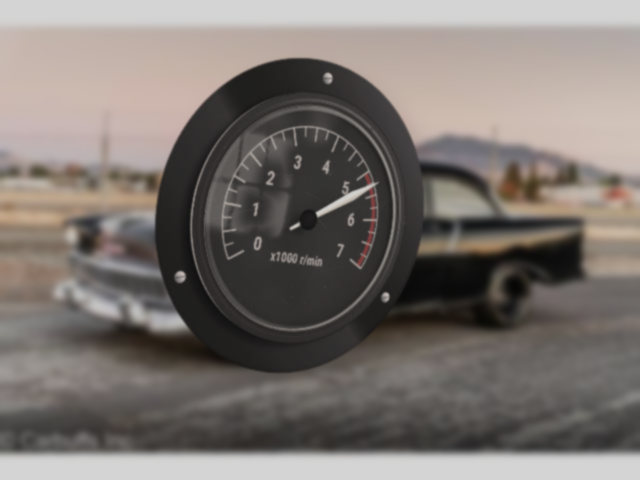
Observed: 5250 rpm
